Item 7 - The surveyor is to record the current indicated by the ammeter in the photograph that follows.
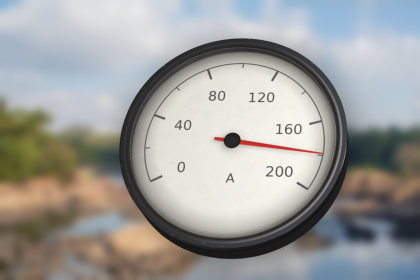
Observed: 180 A
